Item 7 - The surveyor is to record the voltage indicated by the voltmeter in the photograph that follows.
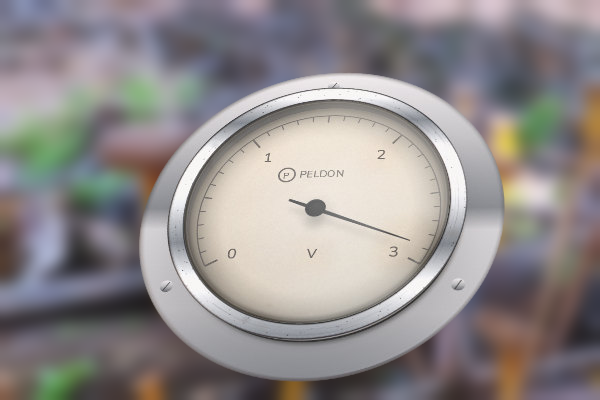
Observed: 2.9 V
